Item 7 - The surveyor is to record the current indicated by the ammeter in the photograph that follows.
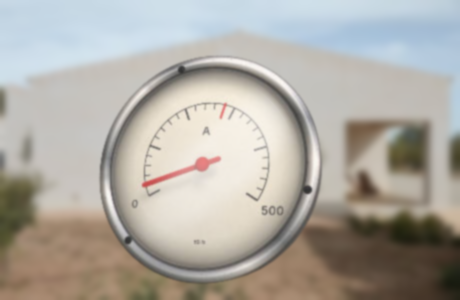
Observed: 20 A
